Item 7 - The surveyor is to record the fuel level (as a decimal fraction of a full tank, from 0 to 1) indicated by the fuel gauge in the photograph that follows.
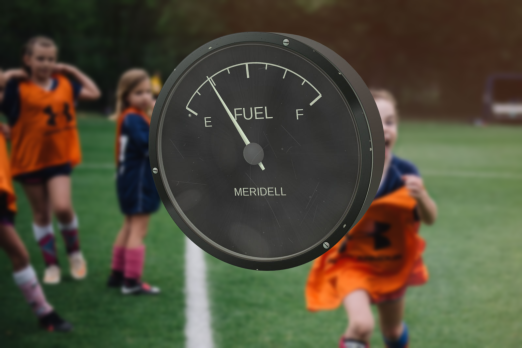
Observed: 0.25
